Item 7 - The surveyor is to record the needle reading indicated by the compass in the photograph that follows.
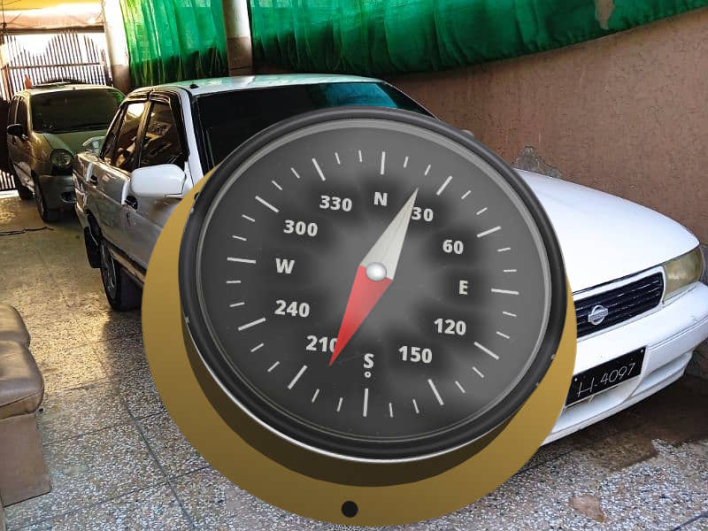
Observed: 200 °
